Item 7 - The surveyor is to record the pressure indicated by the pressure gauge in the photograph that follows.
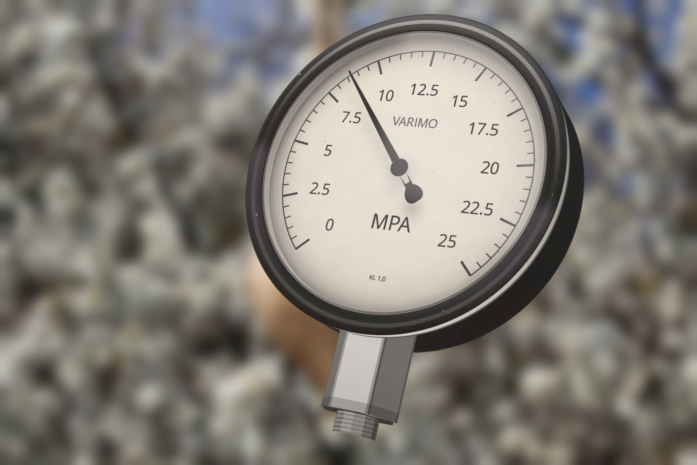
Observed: 8.75 MPa
